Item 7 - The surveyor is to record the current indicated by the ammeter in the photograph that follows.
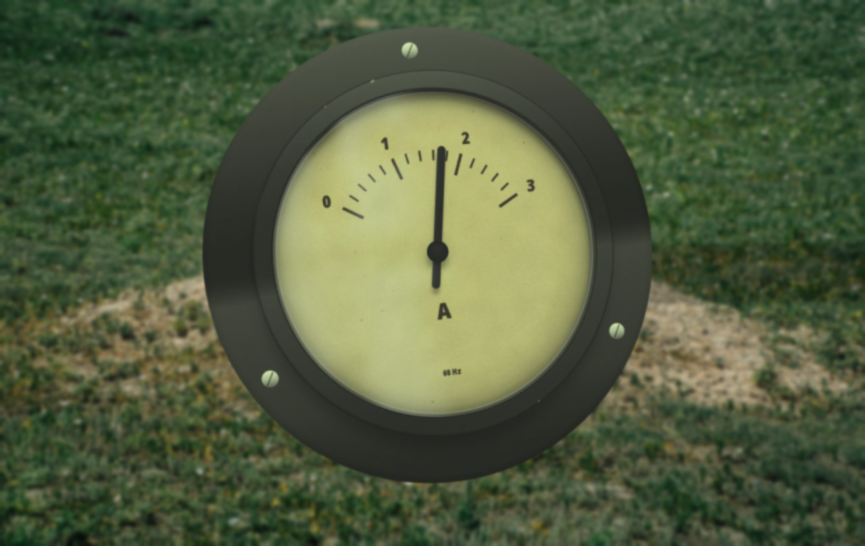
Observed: 1.7 A
